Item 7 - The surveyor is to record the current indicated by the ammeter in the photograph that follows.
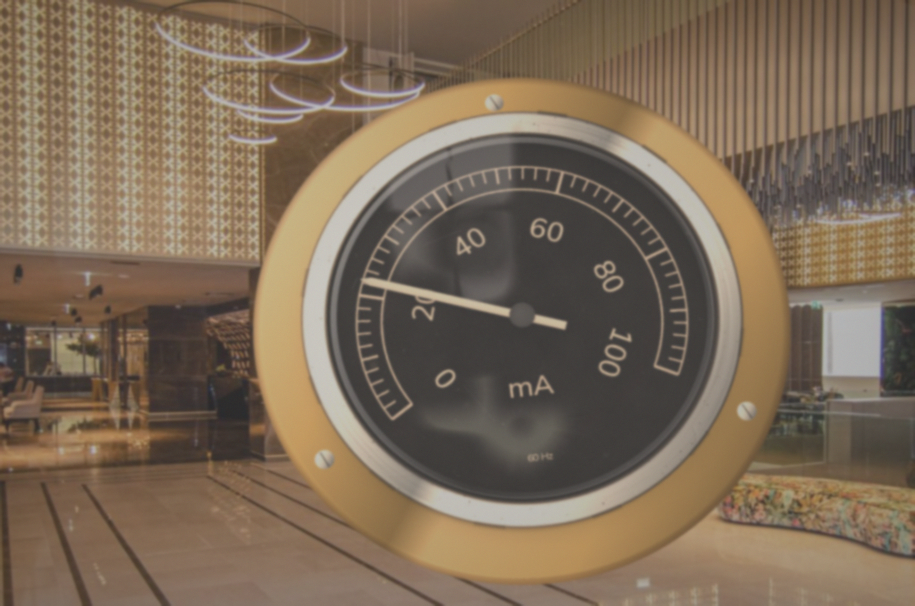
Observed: 22 mA
